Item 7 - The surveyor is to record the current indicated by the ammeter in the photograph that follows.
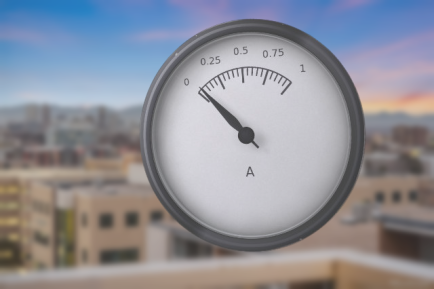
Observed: 0.05 A
